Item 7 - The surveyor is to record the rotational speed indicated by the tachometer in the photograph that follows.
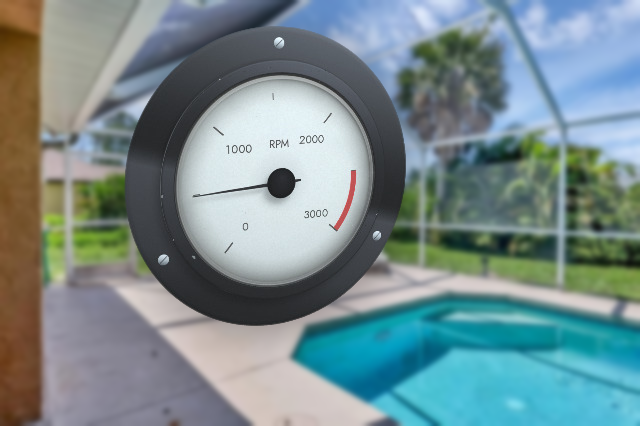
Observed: 500 rpm
